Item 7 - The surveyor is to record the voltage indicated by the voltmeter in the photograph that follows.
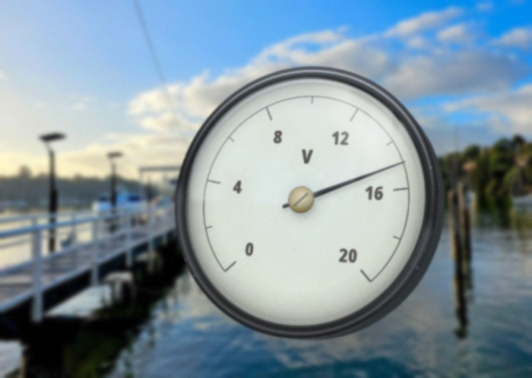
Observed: 15 V
